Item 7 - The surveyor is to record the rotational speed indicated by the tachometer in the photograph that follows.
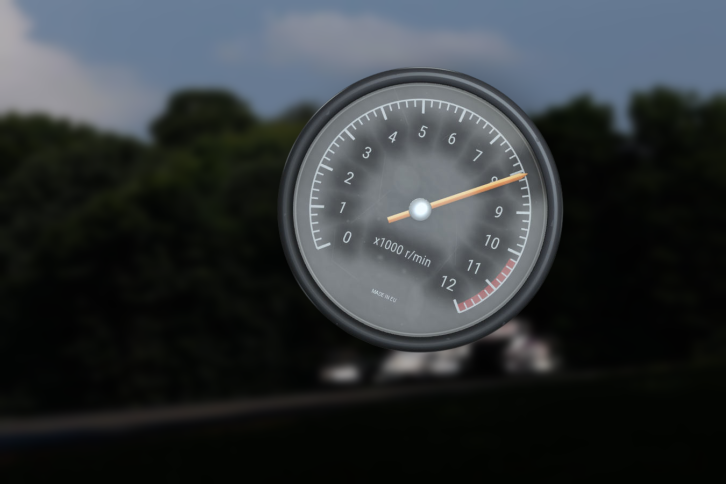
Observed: 8100 rpm
